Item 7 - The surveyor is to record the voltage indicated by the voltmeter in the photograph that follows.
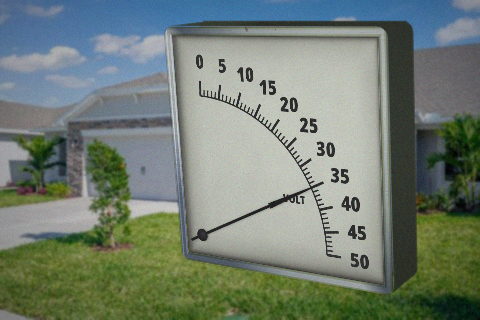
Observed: 35 V
